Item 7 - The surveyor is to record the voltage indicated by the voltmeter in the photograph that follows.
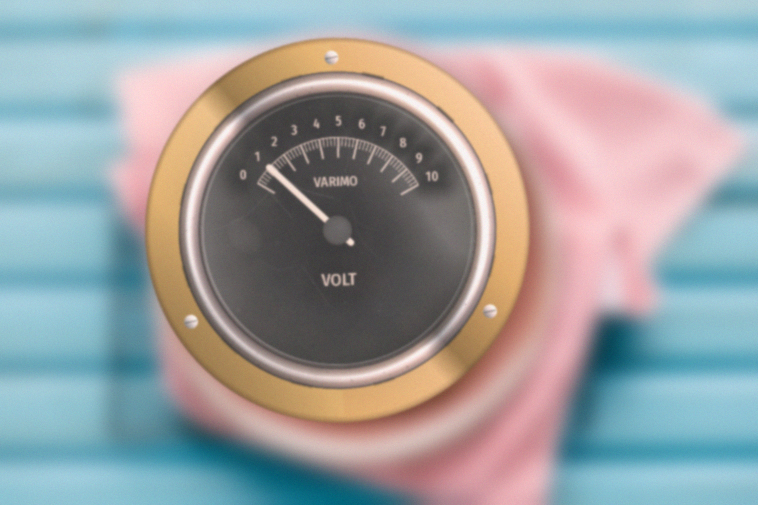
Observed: 1 V
